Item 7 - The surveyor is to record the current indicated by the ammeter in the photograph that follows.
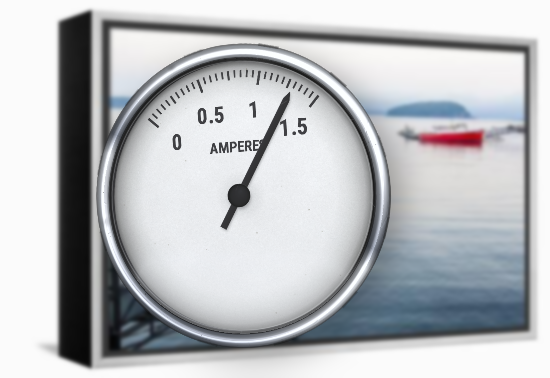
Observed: 1.3 A
